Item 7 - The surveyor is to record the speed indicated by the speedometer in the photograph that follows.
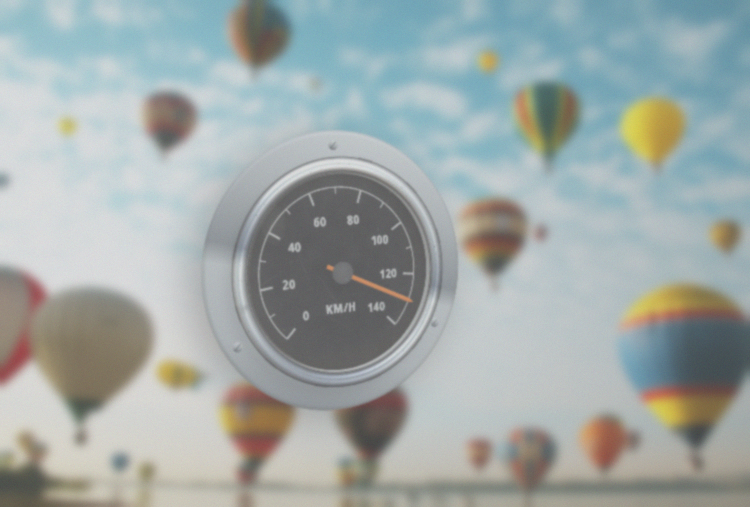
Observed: 130 km/h
